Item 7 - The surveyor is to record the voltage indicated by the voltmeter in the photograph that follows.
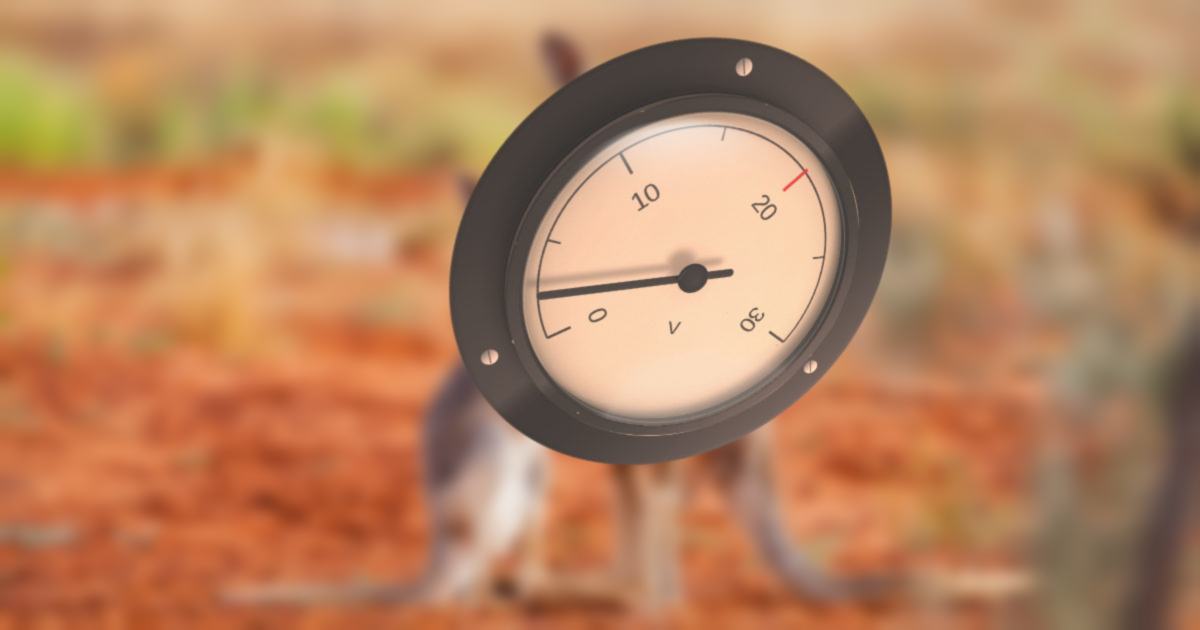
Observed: 2.5 V
